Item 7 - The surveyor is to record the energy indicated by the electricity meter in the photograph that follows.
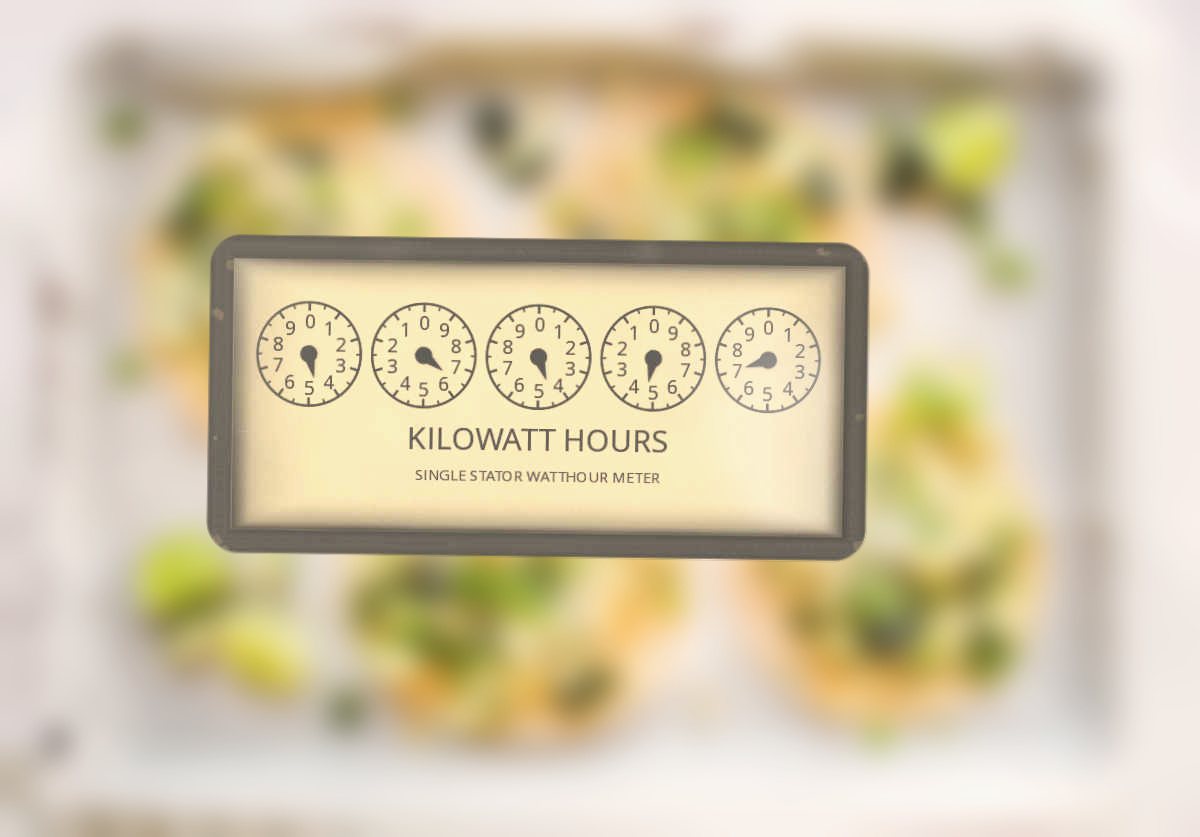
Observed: 46447 kWh
